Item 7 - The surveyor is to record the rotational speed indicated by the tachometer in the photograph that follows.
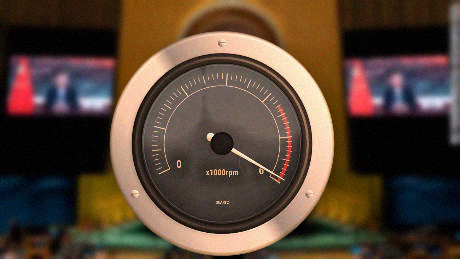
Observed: 5900 rpm
